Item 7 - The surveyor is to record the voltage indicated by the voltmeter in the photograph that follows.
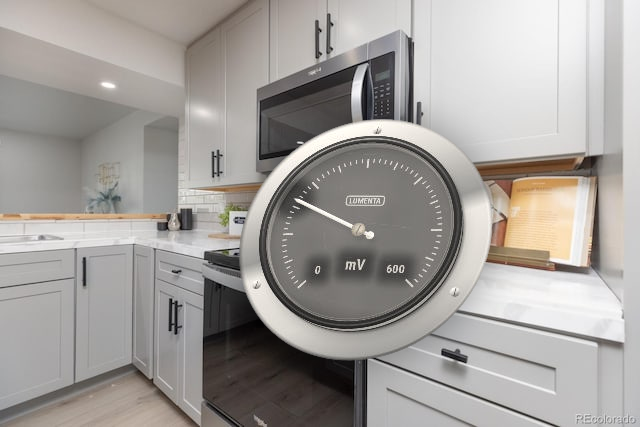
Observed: 160 mV
